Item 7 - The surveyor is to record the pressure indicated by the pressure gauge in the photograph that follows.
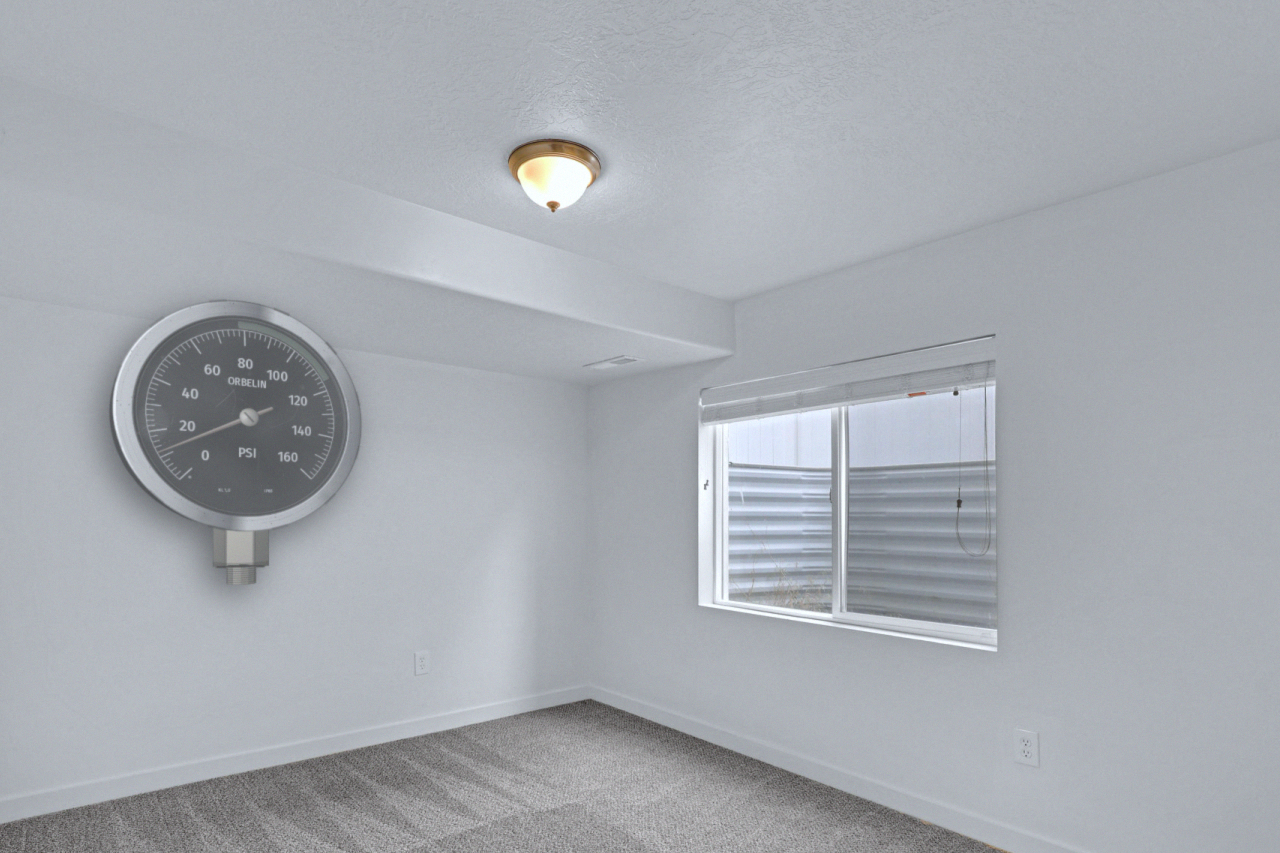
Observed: 12 psi
